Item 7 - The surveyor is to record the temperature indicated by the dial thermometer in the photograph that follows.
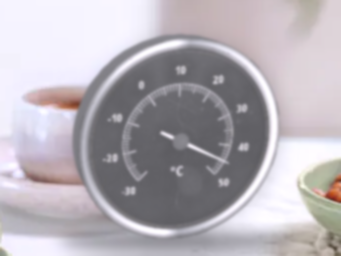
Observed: 45 °C
